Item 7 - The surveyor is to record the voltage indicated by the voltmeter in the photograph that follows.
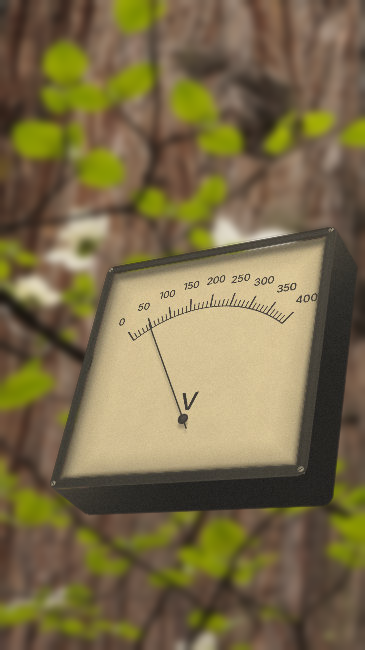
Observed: 50 V
